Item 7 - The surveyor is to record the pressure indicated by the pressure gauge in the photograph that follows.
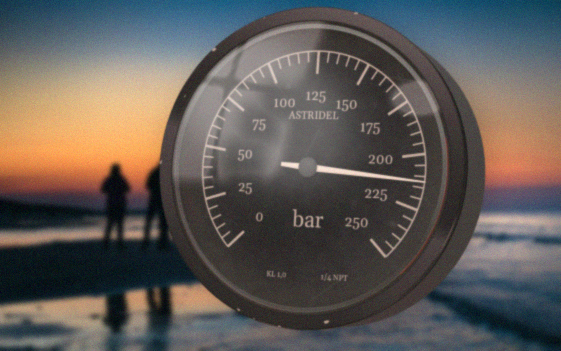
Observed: 212.5 bar
